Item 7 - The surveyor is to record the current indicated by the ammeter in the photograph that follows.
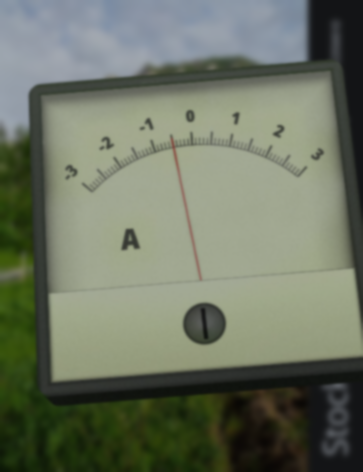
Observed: -0.5 A
